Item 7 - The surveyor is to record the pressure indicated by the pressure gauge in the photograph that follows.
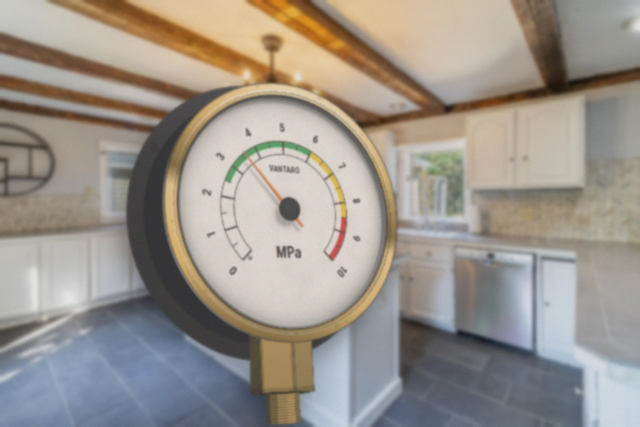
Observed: 3.5 MPa
